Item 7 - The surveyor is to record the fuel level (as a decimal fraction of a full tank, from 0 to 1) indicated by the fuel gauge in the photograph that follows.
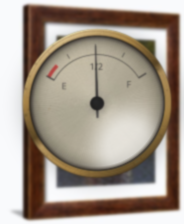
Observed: 0.5
